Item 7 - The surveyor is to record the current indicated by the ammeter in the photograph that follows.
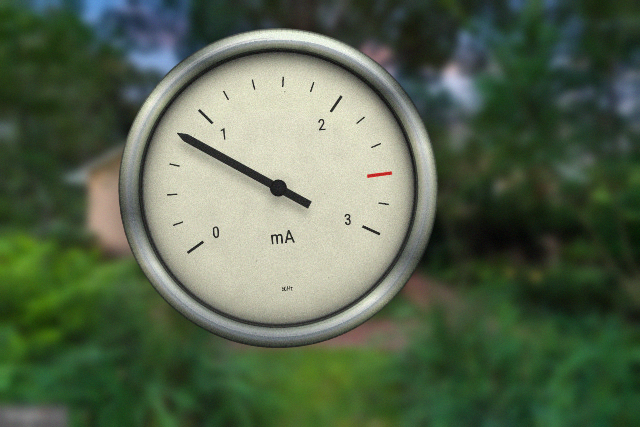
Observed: 0.8 mA
